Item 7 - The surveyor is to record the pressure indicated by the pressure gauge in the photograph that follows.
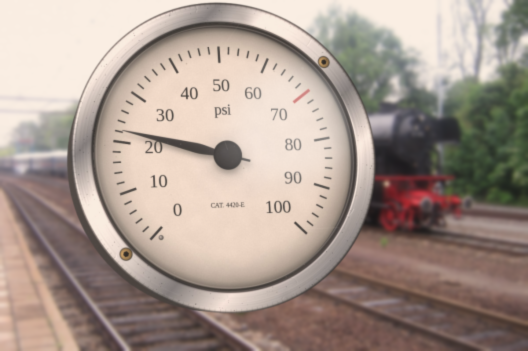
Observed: 22 psi
